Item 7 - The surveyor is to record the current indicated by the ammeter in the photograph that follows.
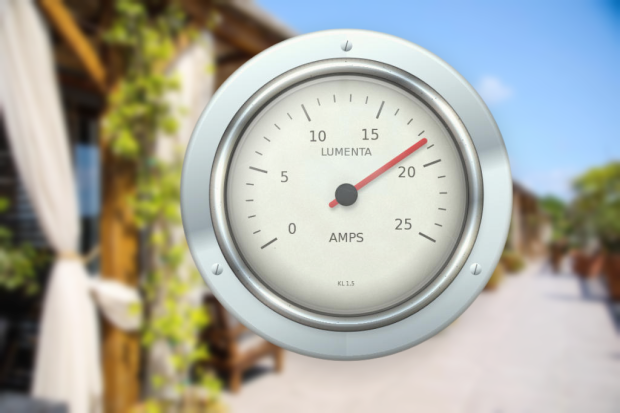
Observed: 18.5 A
